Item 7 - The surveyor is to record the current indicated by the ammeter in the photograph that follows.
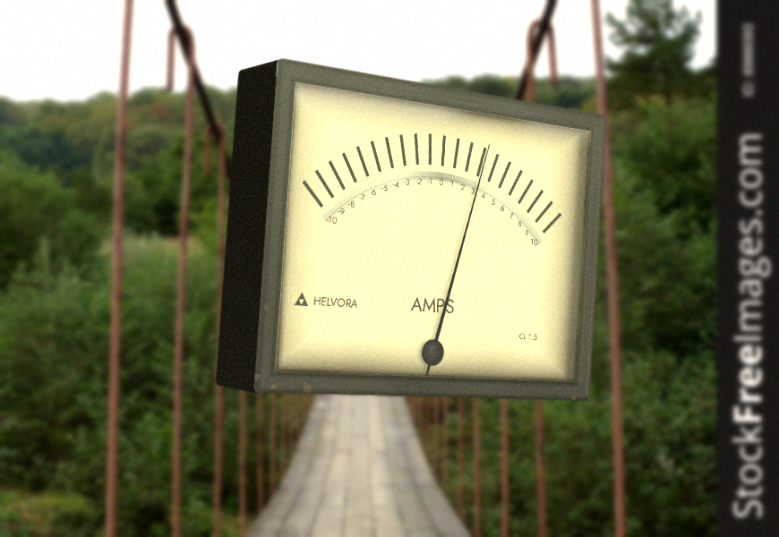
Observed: 3 A
